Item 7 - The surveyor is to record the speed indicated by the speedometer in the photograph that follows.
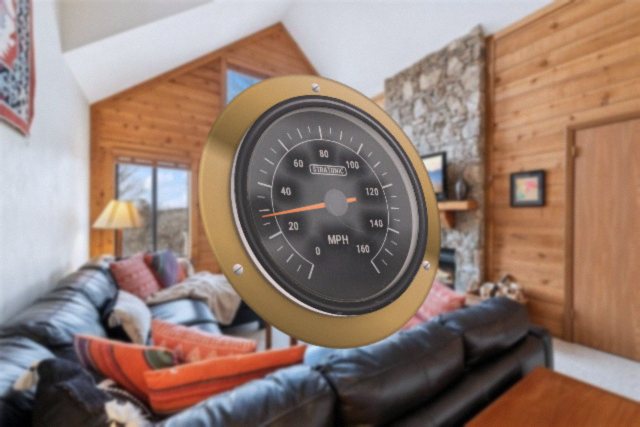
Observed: 27.5 mph
